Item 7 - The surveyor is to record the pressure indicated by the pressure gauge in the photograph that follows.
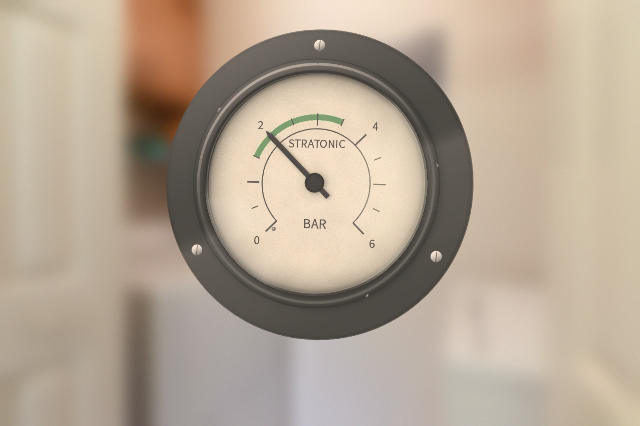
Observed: 2 bar
